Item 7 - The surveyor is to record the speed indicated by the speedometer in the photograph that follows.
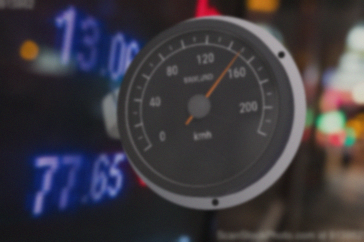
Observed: 150 km/h
